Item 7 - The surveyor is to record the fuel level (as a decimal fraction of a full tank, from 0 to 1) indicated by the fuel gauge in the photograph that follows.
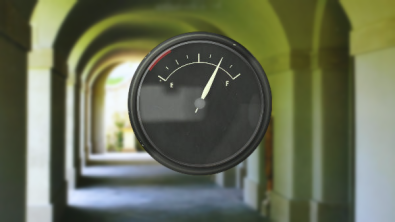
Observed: 0.75
